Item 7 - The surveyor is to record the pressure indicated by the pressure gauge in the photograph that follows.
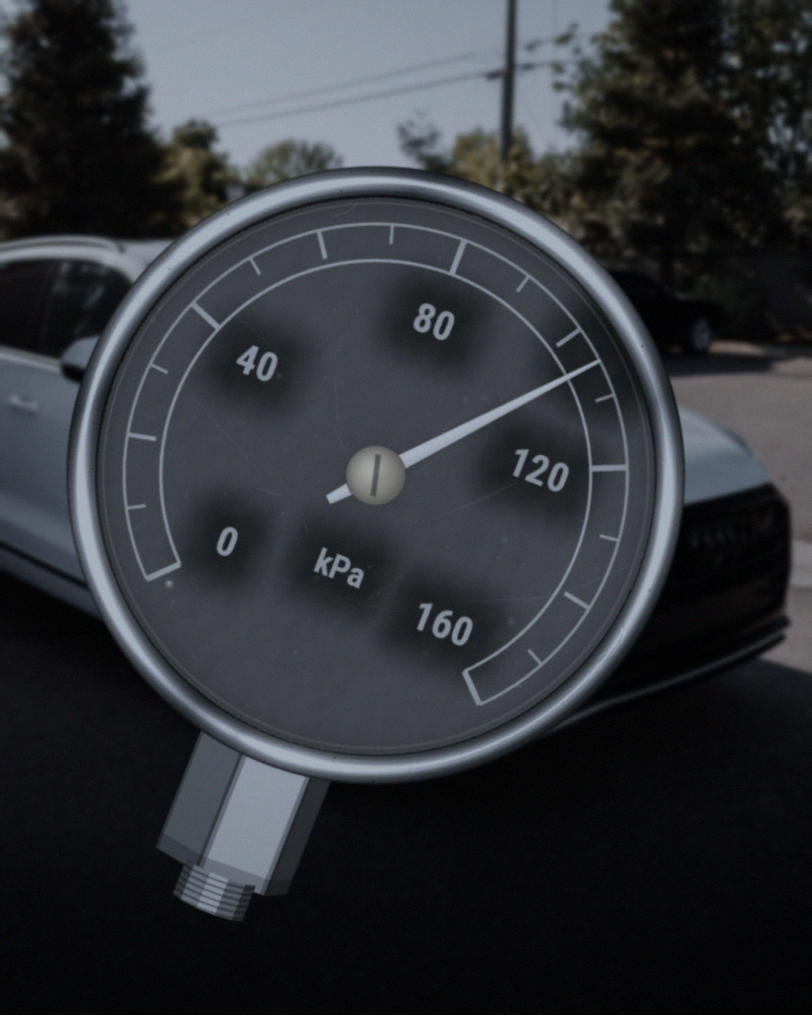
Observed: 105 kPa
